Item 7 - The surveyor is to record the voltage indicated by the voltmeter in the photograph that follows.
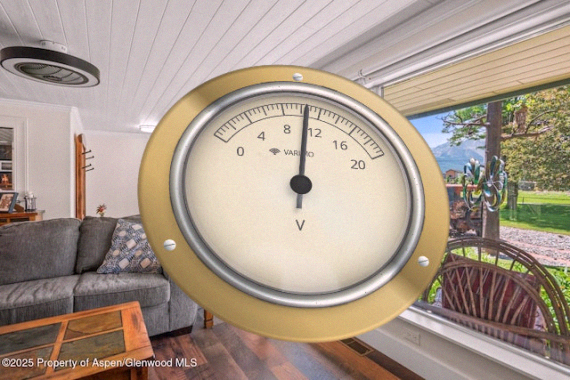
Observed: 10.5 V
